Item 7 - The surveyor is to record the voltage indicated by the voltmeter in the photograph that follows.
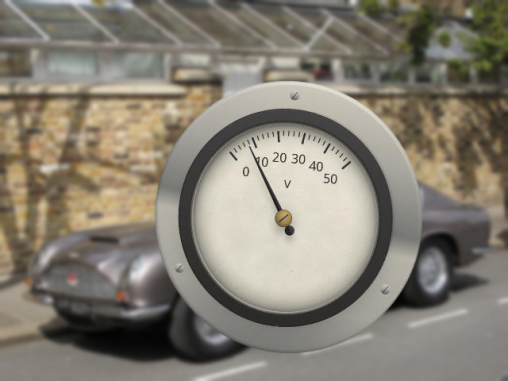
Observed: 8 V
